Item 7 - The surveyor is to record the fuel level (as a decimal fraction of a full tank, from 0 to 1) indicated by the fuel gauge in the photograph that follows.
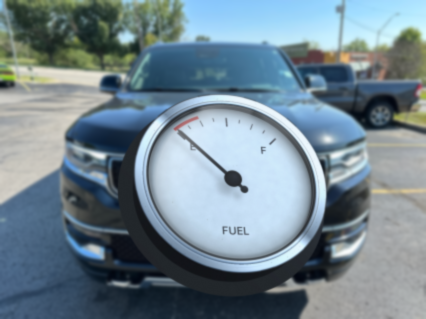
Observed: 0
